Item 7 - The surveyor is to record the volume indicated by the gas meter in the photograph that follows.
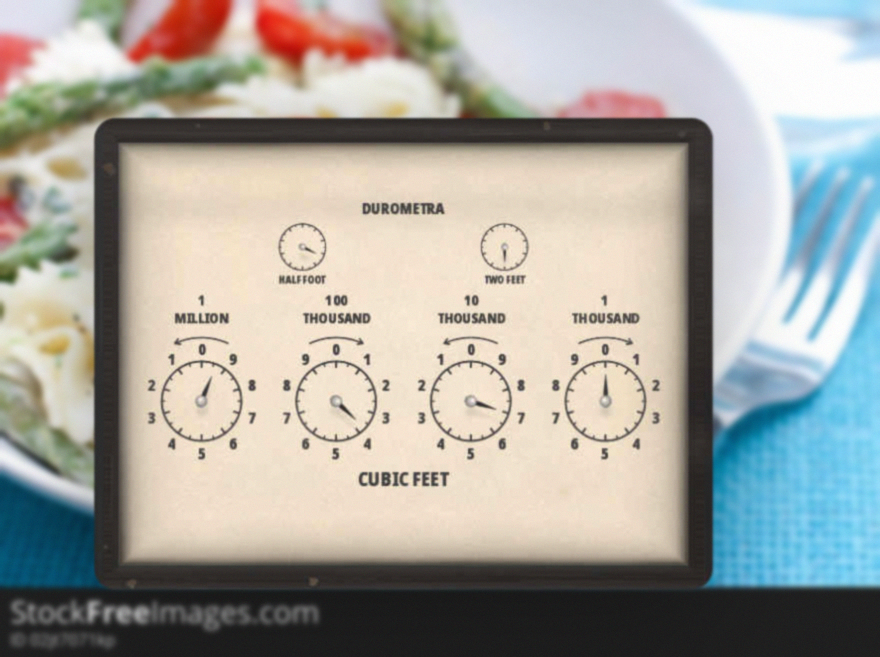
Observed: 937000 ft³
